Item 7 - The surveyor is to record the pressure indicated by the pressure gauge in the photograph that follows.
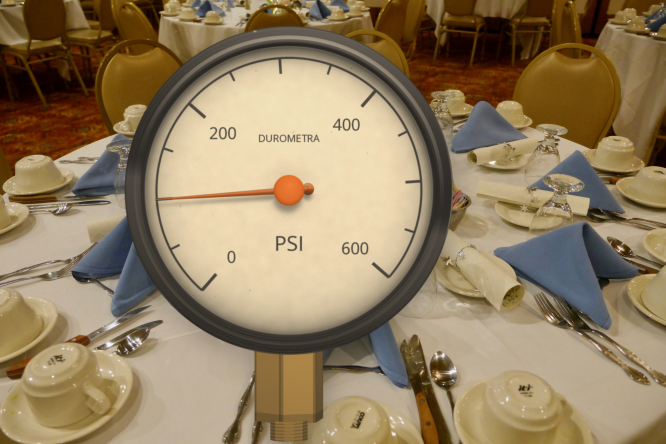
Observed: 100 psi
